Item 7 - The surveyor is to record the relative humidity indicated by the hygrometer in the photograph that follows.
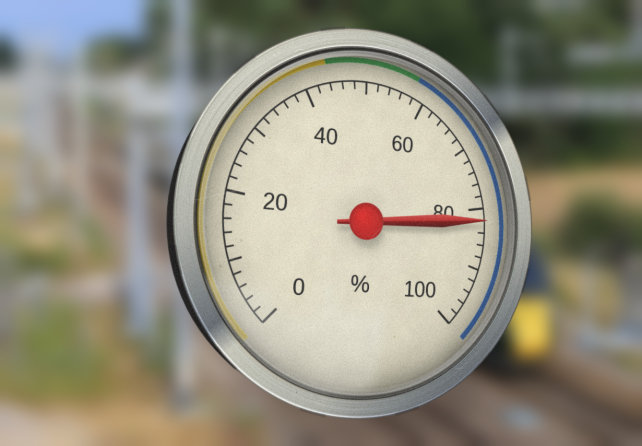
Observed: 82 %
